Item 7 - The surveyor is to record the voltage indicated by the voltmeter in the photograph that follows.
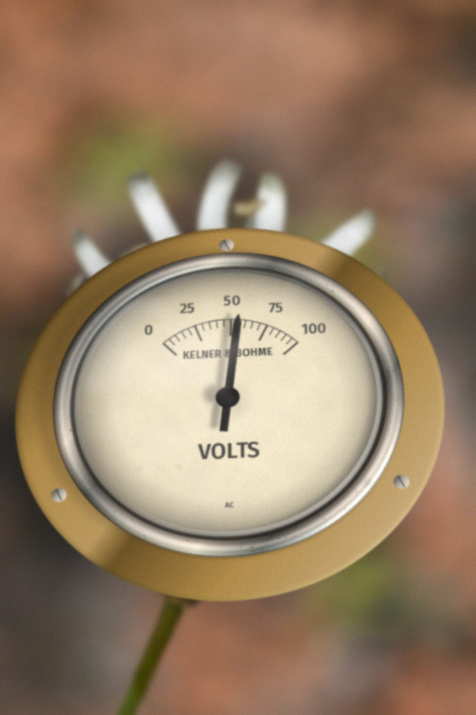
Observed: 55 V
